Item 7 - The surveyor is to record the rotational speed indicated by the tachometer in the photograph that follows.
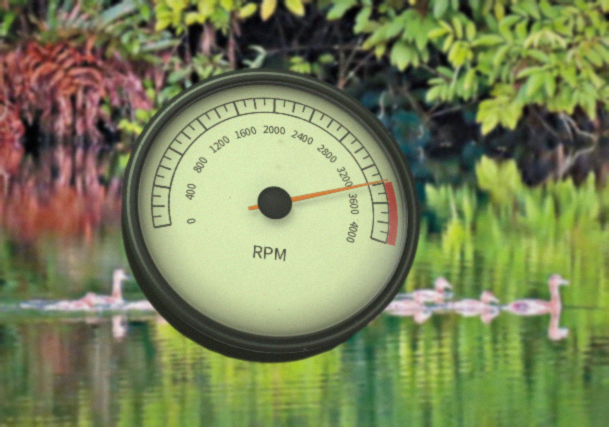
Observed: 3400 rpm
